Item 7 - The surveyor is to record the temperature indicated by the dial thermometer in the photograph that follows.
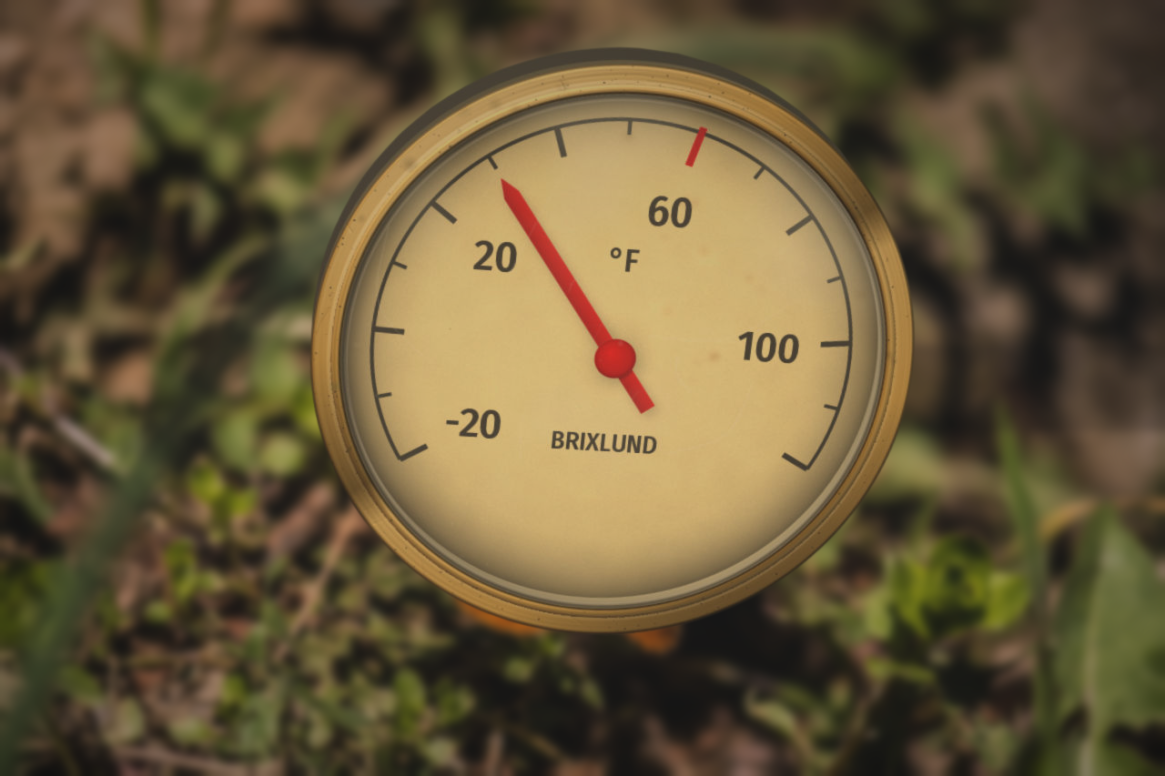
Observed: 30 °F
